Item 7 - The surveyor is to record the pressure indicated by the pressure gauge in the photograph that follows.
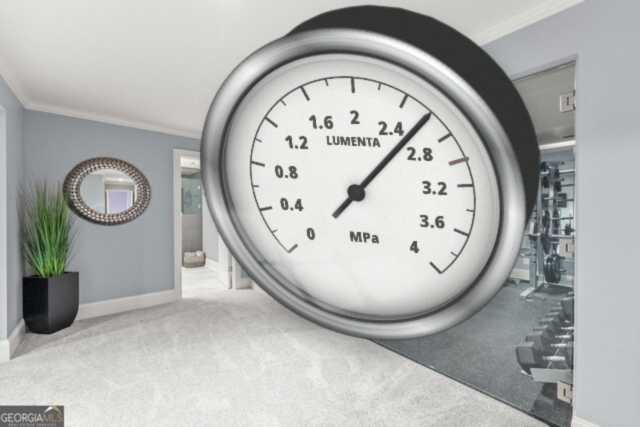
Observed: 2.6 MPa
